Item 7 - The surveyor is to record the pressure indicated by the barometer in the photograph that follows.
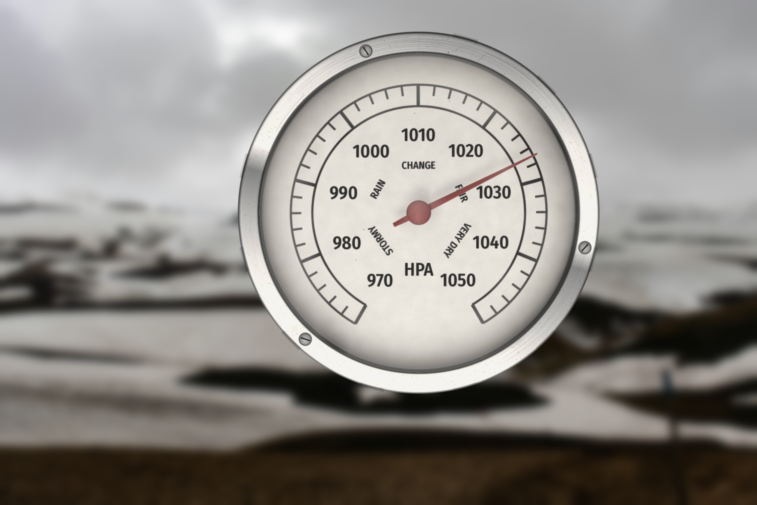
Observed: 1027 hPa
